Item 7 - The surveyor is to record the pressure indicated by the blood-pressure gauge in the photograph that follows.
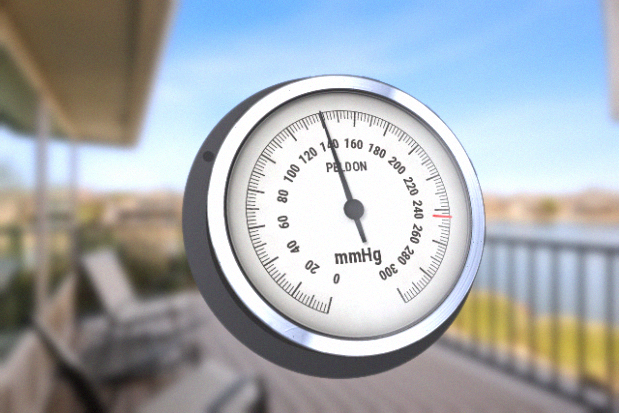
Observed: 140 mmHg
